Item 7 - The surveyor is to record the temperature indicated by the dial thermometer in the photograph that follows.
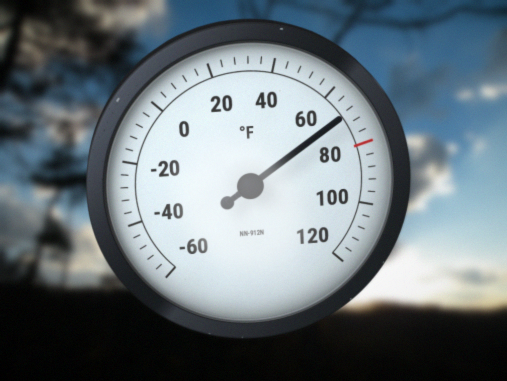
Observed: 68 °F
